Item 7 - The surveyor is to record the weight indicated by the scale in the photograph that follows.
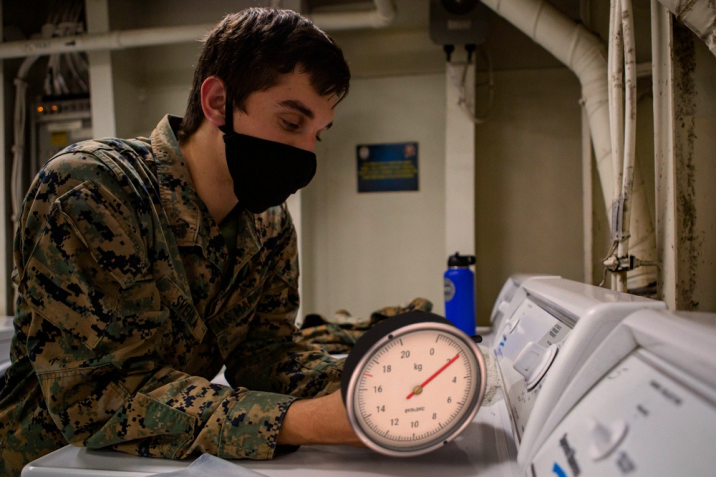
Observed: 2 kg
